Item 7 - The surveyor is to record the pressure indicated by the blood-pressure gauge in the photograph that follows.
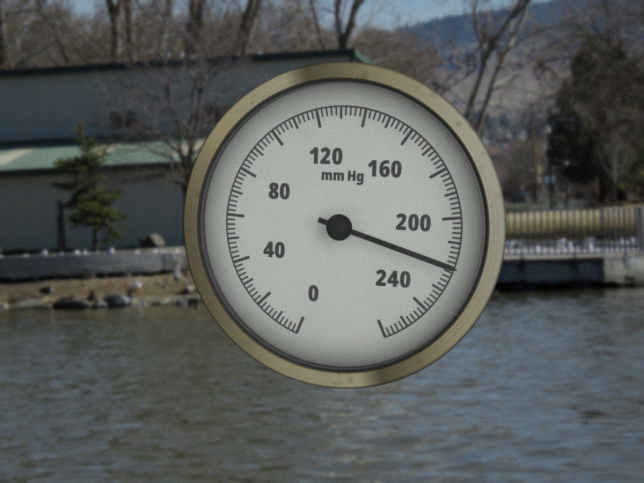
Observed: 220 mmHg
